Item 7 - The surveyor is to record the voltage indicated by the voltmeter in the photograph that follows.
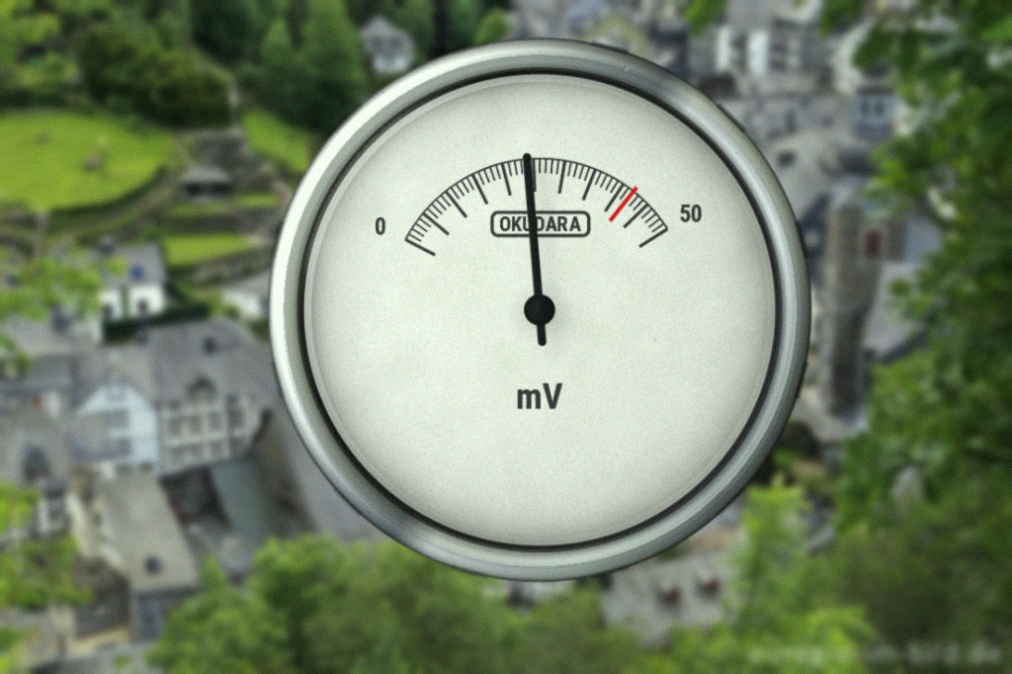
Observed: 24 mV
